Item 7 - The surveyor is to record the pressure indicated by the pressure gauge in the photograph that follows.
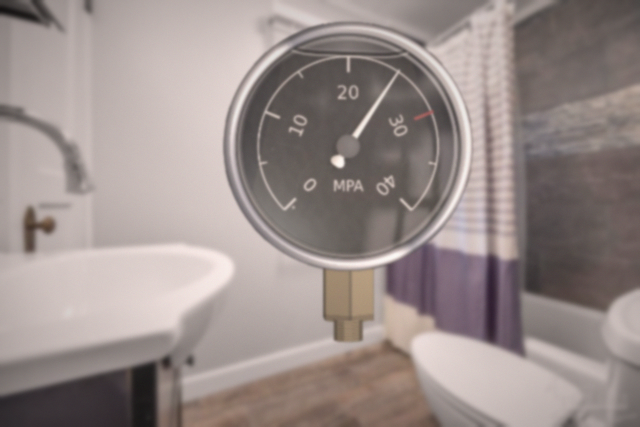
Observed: 25 MPa
